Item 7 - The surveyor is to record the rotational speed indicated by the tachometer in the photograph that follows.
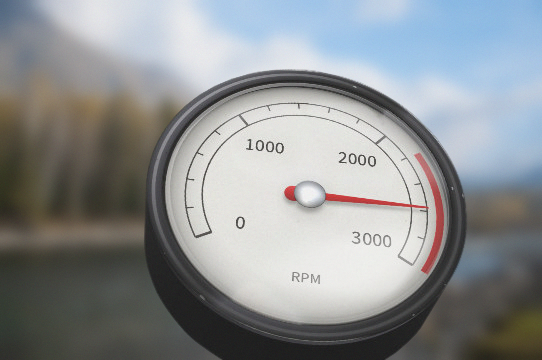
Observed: 2600 rpm
